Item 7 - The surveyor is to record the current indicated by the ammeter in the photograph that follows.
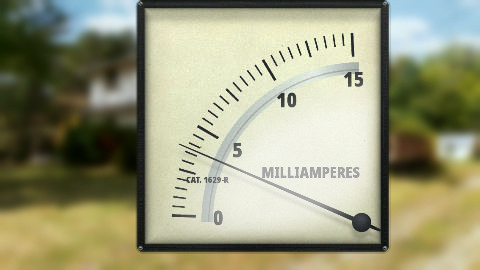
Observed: 3.75 mA
